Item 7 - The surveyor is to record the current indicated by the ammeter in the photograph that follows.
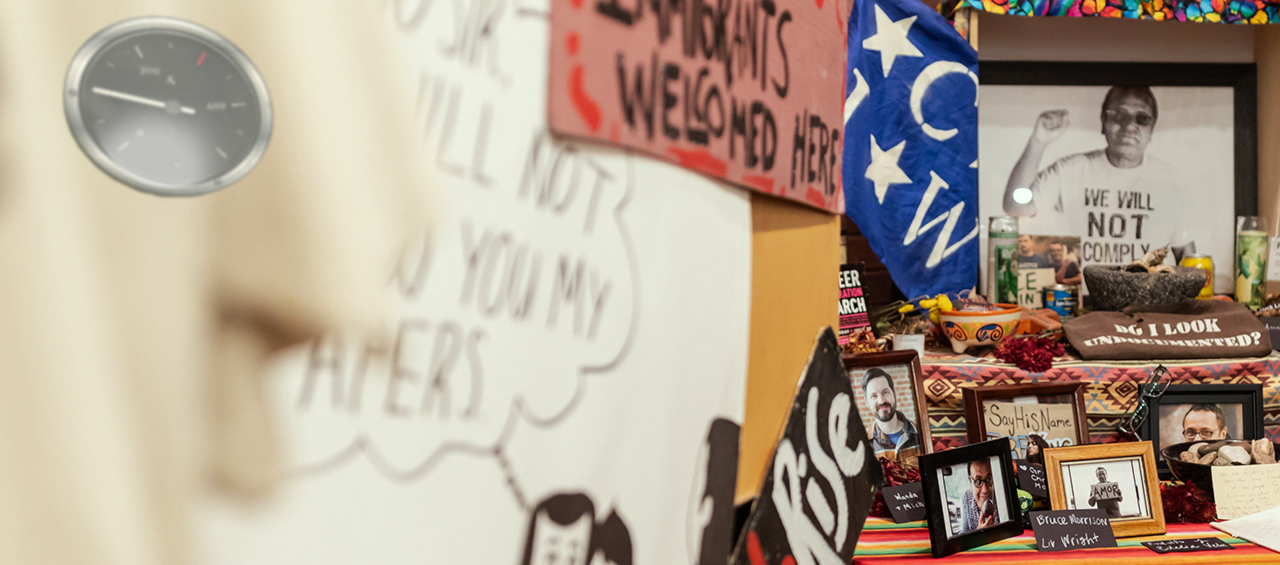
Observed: 100 A
